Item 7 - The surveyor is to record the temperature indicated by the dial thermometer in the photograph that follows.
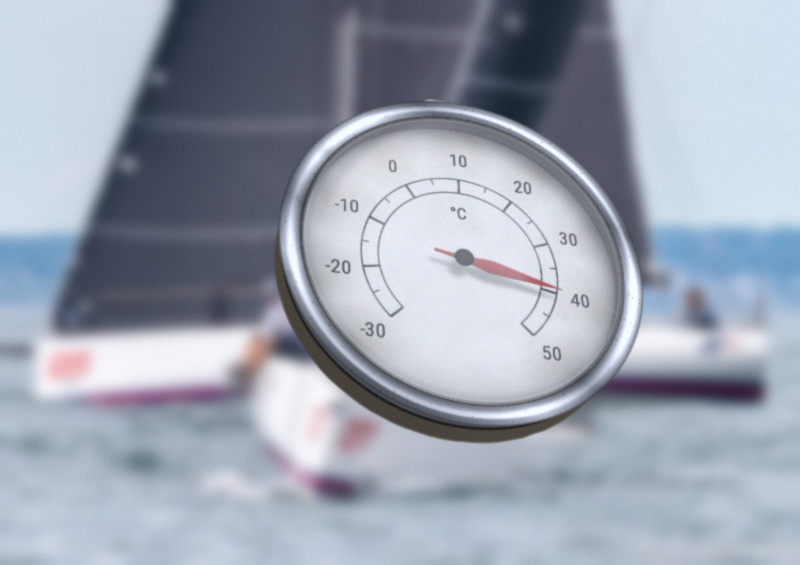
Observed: 40 °C
